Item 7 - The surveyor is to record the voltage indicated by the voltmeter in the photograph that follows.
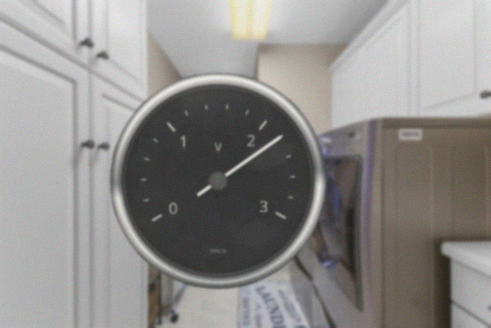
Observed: 2.2 V
